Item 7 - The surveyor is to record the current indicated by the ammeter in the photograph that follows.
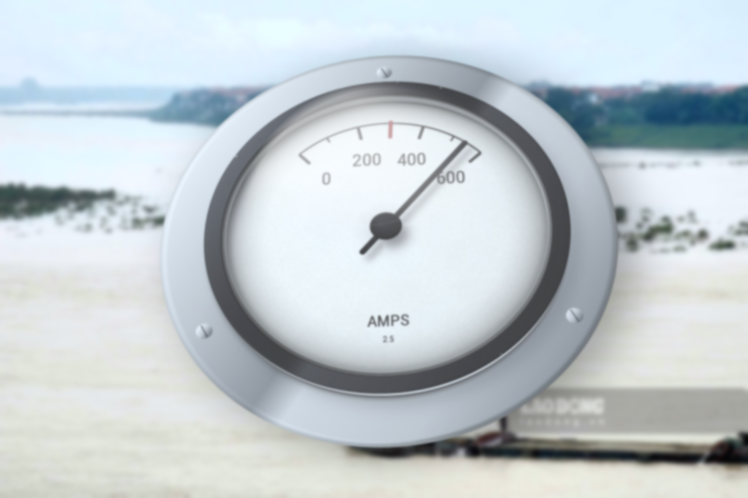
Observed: 550 A
